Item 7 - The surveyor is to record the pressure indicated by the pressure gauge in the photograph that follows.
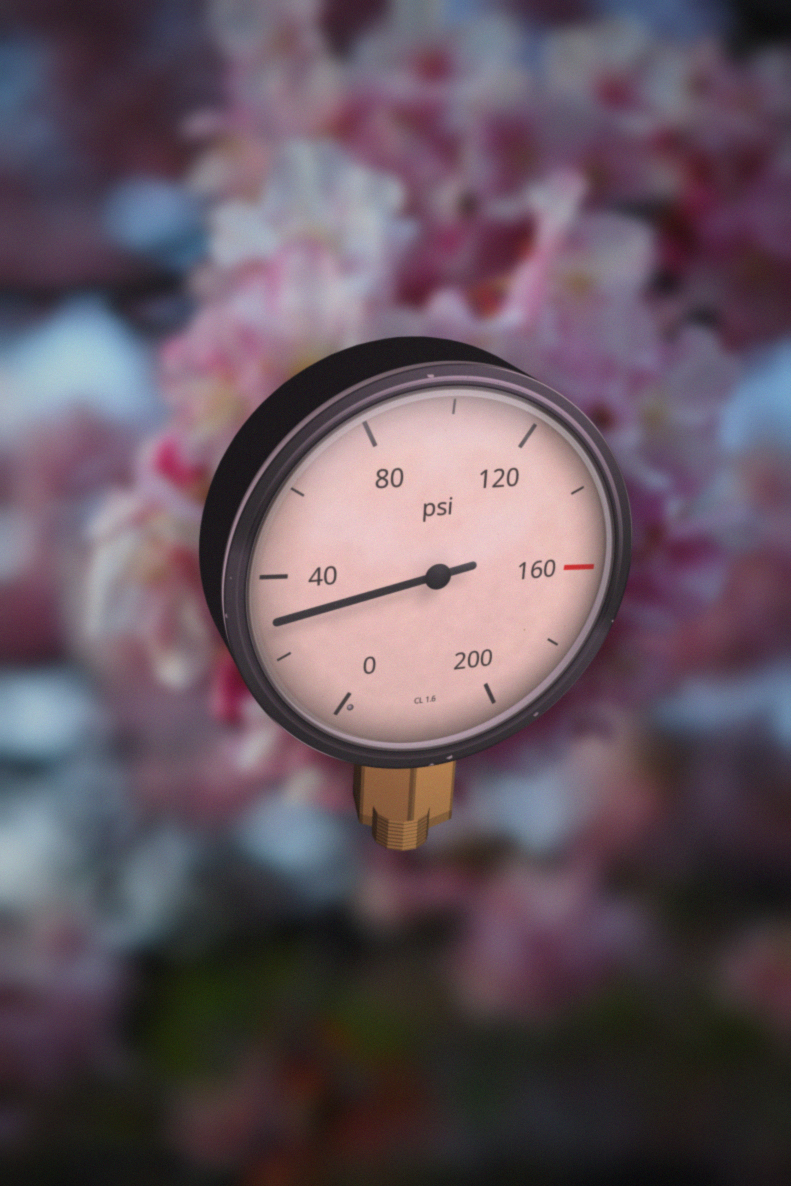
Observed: 30 psi
